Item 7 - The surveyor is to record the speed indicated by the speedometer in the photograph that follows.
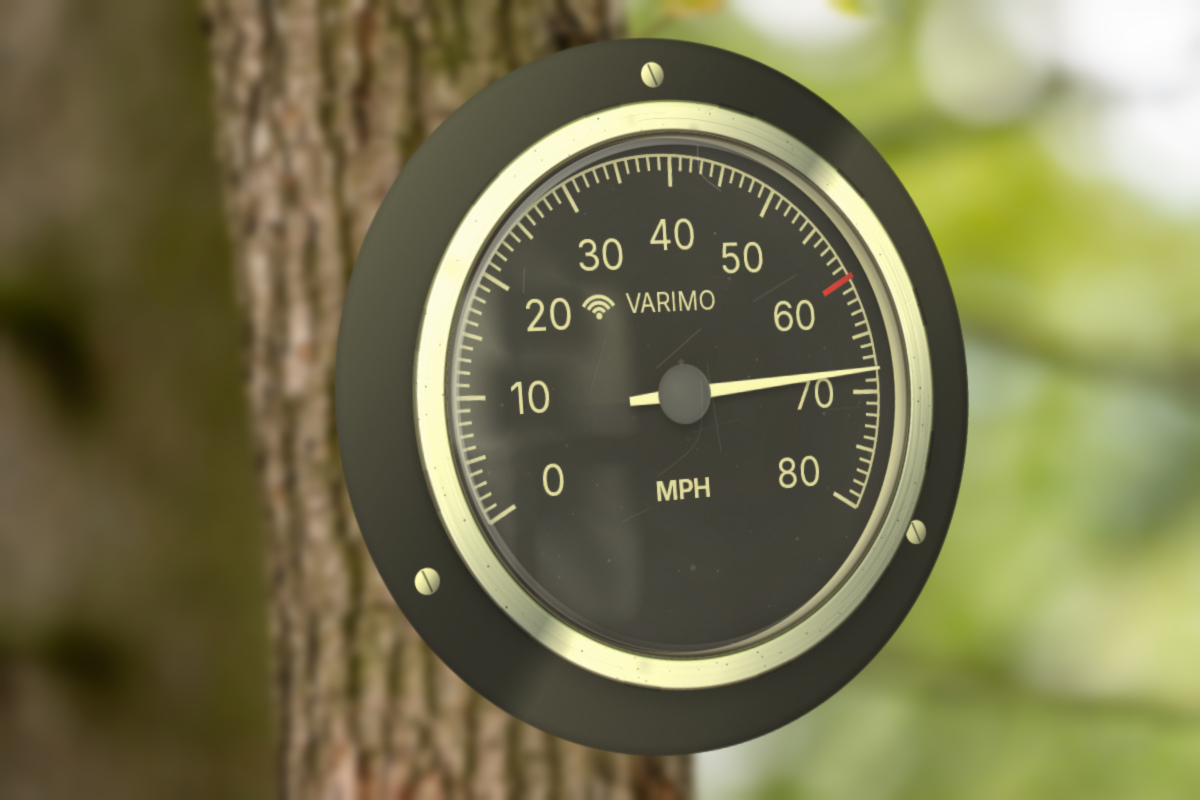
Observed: 68 mph
